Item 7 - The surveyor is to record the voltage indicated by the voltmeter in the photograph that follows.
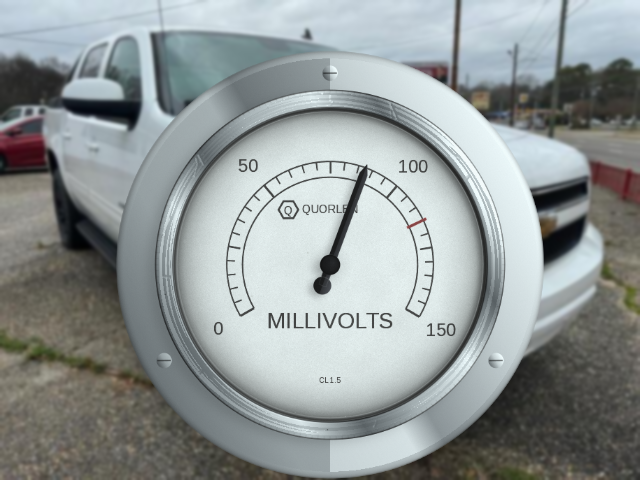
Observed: 87.5 mV
